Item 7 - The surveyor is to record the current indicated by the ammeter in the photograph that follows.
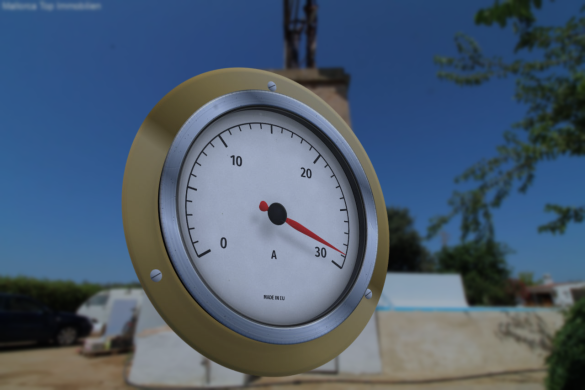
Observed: 29 A
